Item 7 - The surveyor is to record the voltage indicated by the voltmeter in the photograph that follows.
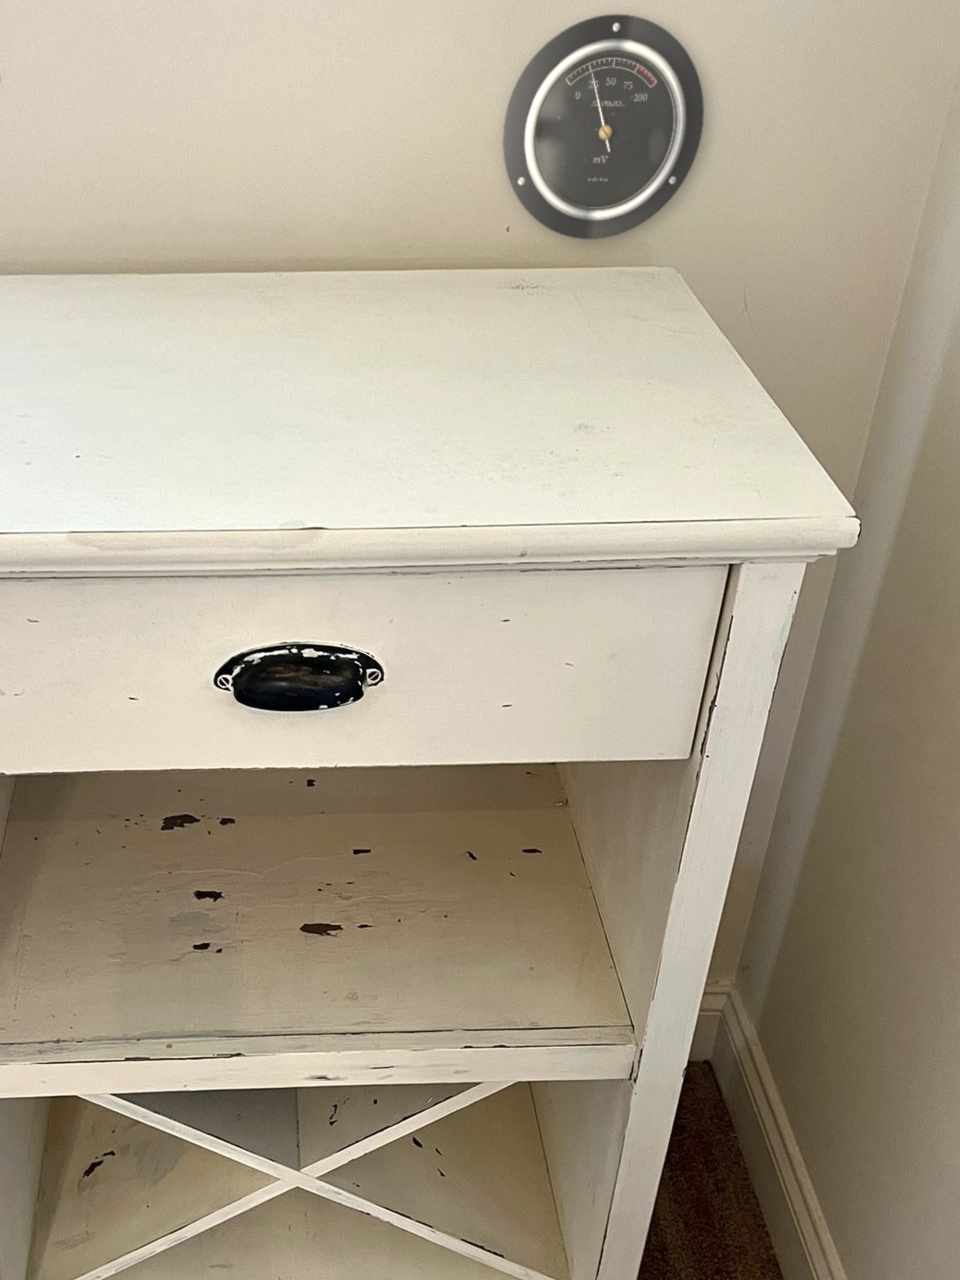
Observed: 25 mV
